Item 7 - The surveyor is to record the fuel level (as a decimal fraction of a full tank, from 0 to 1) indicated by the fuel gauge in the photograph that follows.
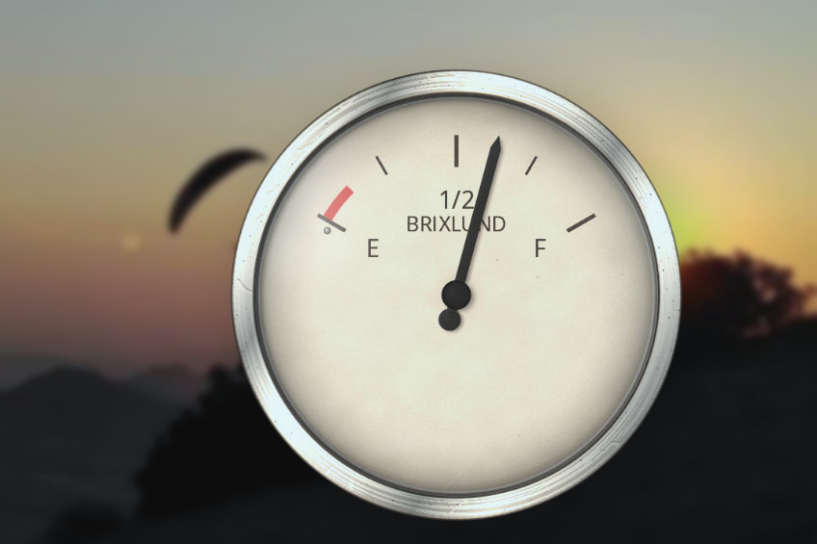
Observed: 0.625
